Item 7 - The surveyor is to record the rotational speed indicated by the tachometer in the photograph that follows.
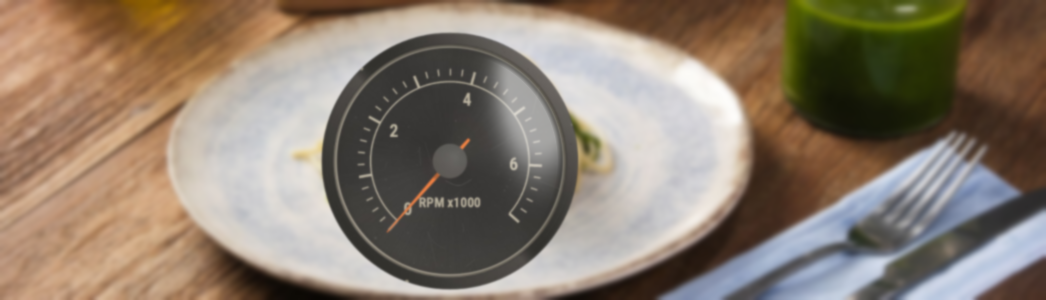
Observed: 0 rpm
